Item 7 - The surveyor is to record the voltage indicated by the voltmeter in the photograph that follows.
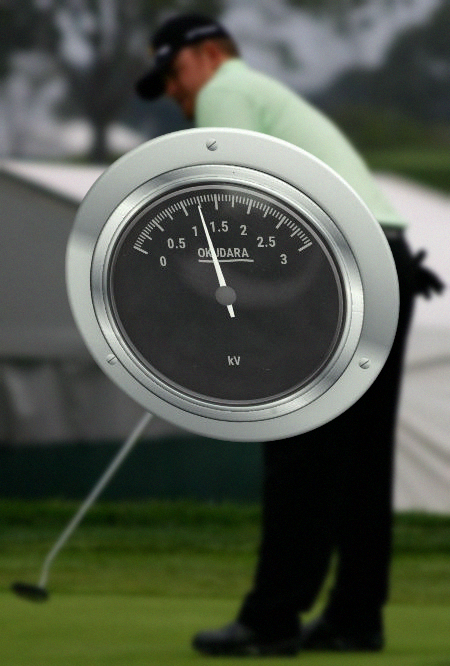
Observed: 1.25 kV
